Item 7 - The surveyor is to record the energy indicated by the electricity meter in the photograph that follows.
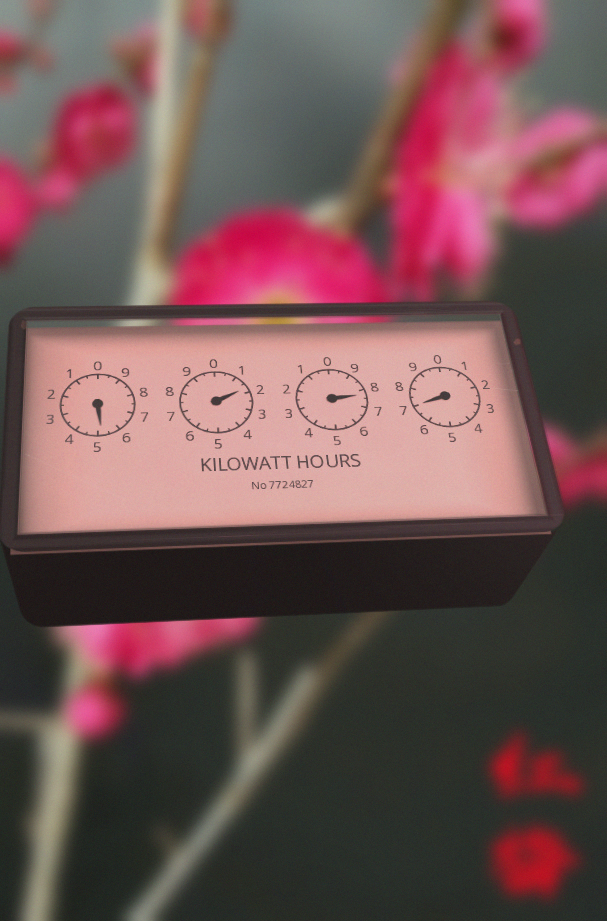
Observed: 5177 kWh
